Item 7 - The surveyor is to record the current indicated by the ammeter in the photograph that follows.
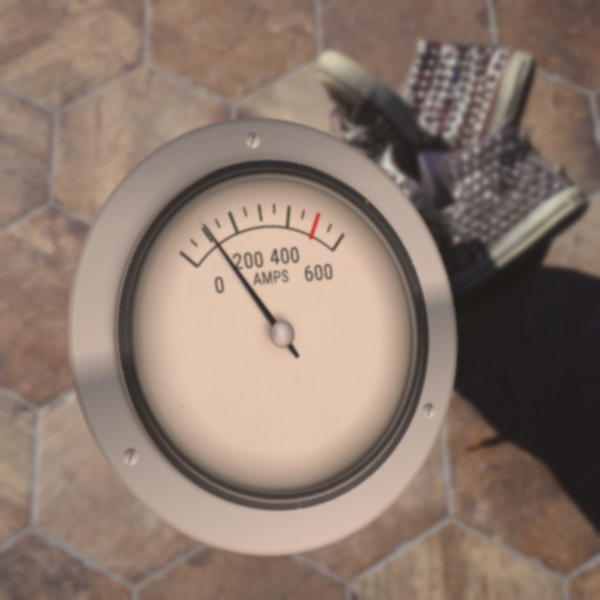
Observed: 100 A
